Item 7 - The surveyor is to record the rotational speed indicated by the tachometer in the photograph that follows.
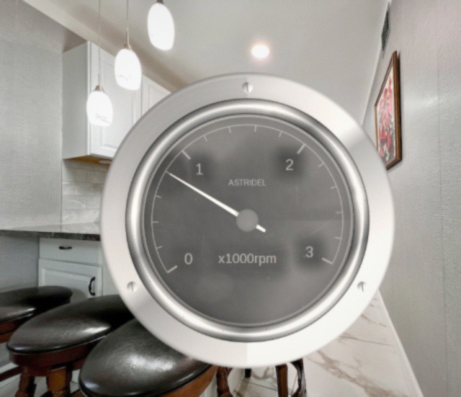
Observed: 800 rpm
